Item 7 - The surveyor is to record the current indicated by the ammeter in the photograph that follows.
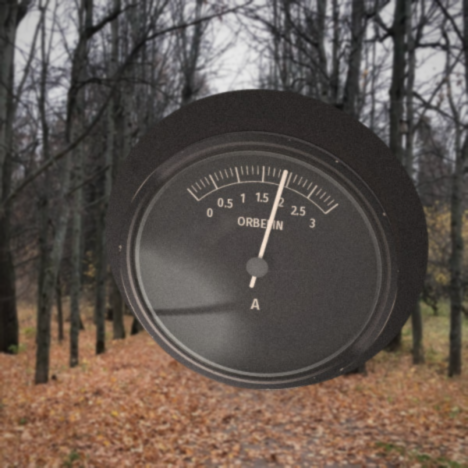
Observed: 1.9 A
